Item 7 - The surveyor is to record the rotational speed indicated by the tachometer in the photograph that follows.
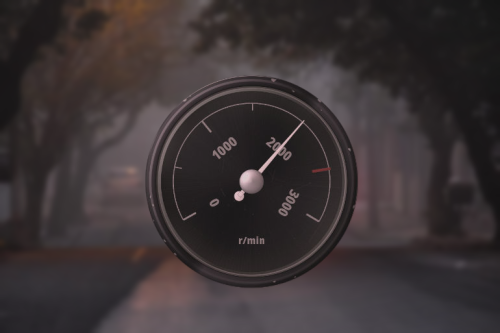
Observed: 2000 rpm
